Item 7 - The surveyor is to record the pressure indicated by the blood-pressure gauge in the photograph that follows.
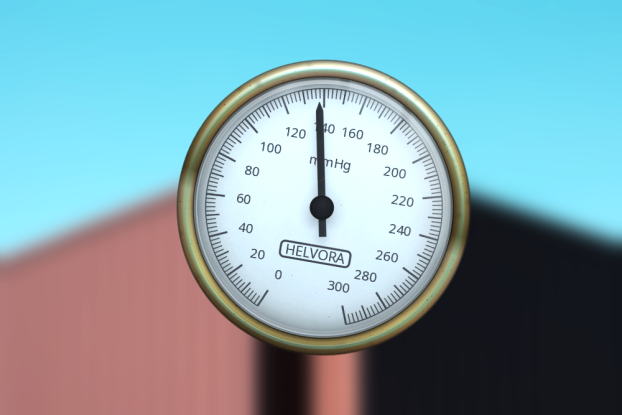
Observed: 138 mmHg
